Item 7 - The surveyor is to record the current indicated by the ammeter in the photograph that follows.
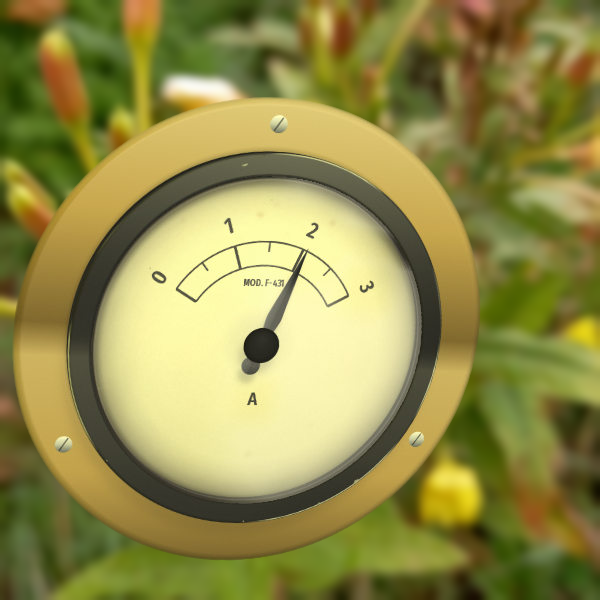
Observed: 2 A
